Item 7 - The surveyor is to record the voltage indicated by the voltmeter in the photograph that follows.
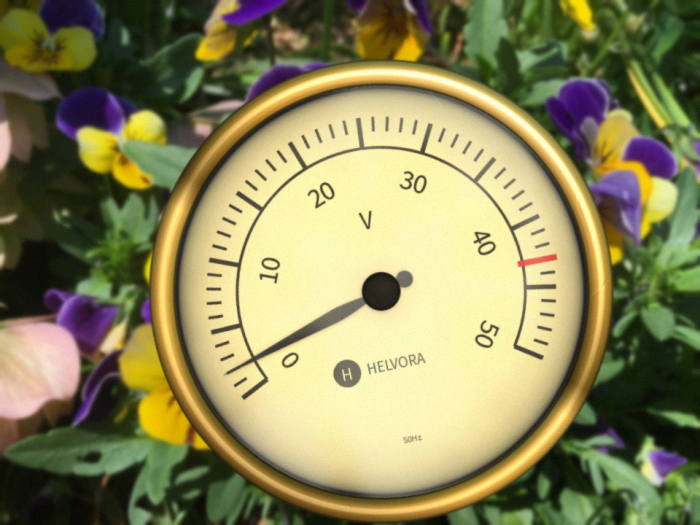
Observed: 2 V
